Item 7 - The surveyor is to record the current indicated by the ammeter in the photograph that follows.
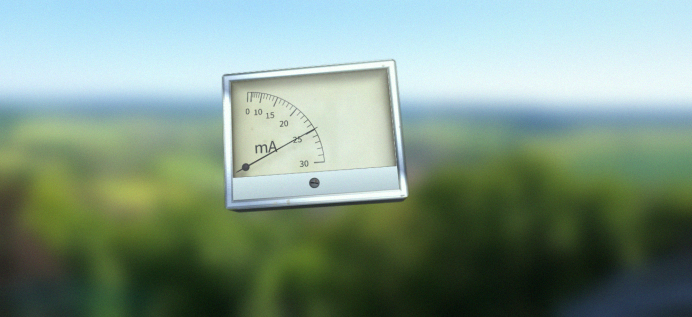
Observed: 25 mA
